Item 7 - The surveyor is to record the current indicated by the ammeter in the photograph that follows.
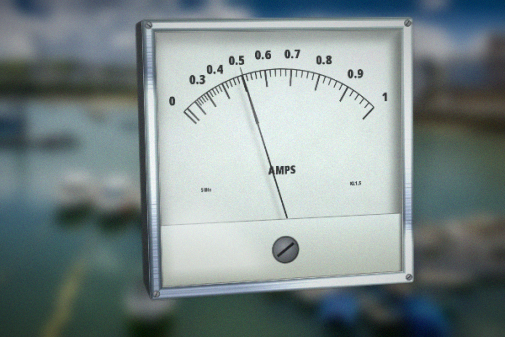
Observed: 0.5 A
